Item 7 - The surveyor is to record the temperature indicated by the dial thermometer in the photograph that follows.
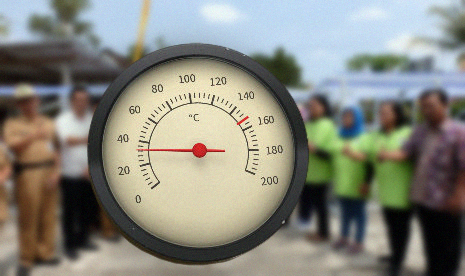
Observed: 32 °C
